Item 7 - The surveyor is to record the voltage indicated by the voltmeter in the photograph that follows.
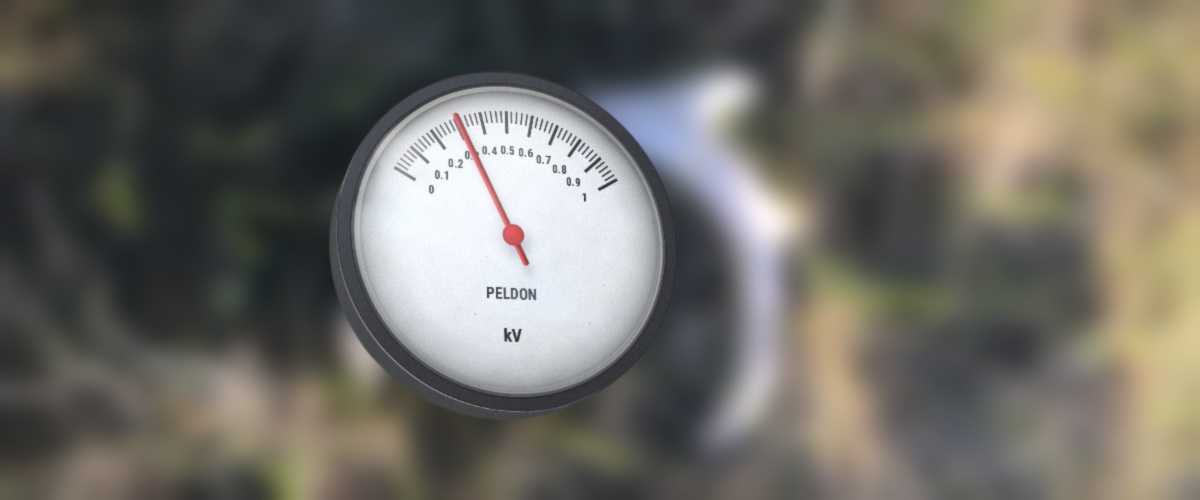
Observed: 0.3 kV
